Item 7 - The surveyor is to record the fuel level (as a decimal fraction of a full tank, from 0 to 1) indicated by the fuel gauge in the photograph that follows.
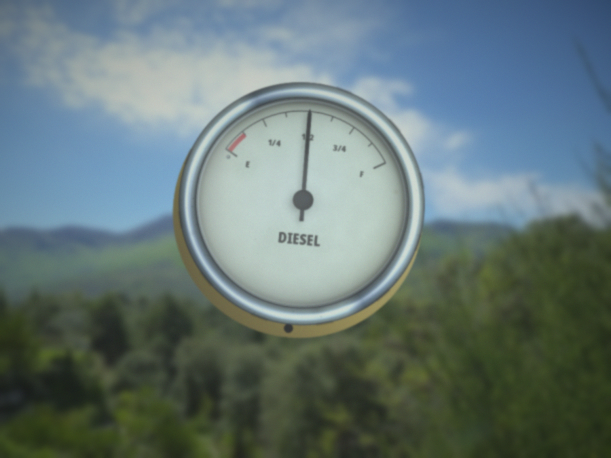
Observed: 0.5
